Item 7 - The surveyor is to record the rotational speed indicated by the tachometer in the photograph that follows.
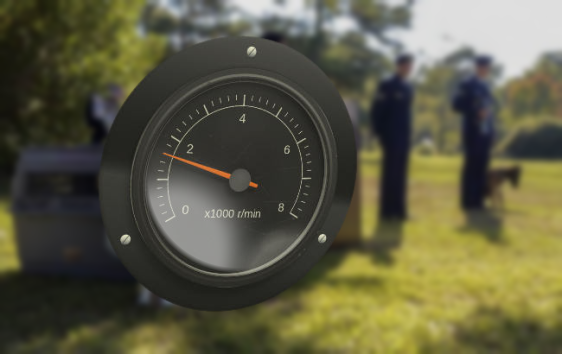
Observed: 1600 rpm
